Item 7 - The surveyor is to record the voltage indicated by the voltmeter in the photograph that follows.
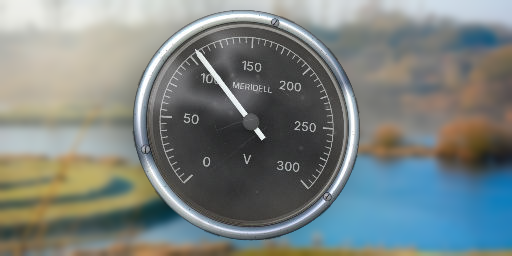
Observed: 105 V
